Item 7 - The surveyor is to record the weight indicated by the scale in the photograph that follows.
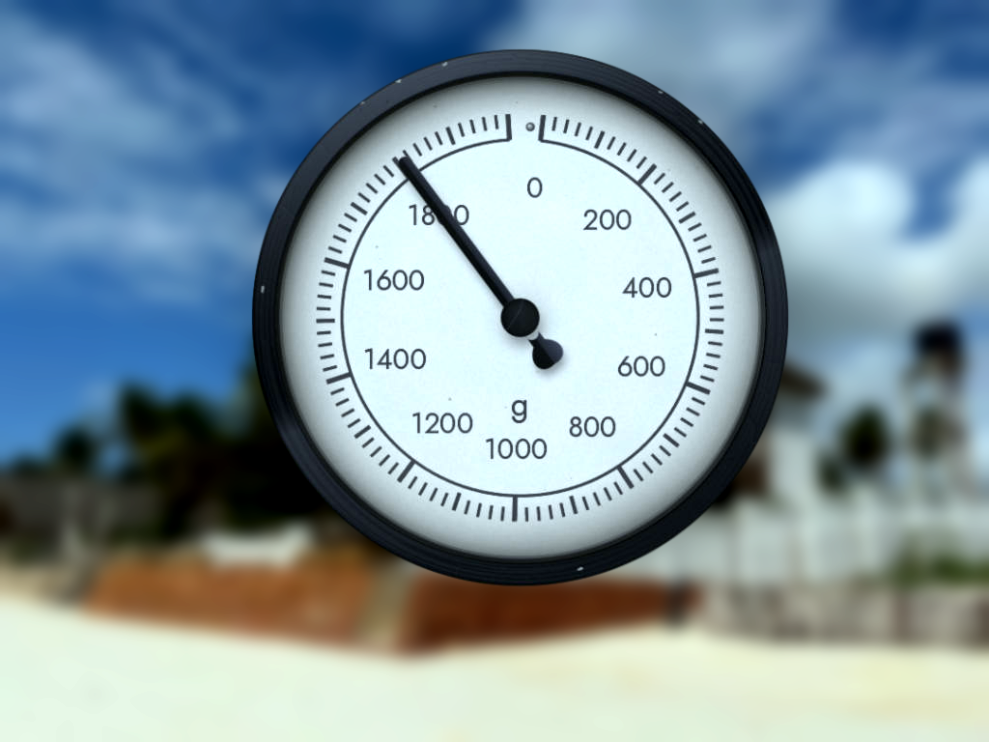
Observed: 1810 g
